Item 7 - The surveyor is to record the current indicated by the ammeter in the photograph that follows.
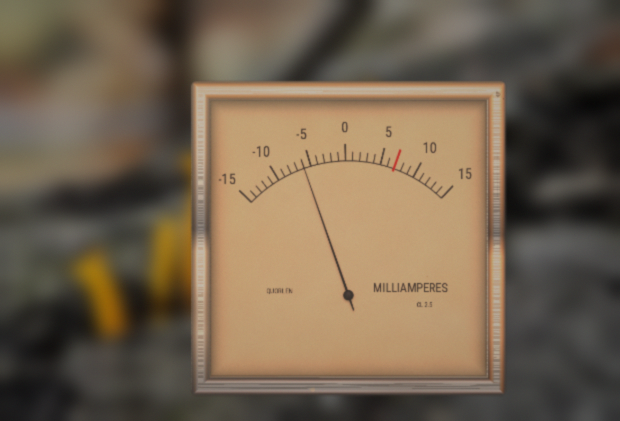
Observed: -6 mA
